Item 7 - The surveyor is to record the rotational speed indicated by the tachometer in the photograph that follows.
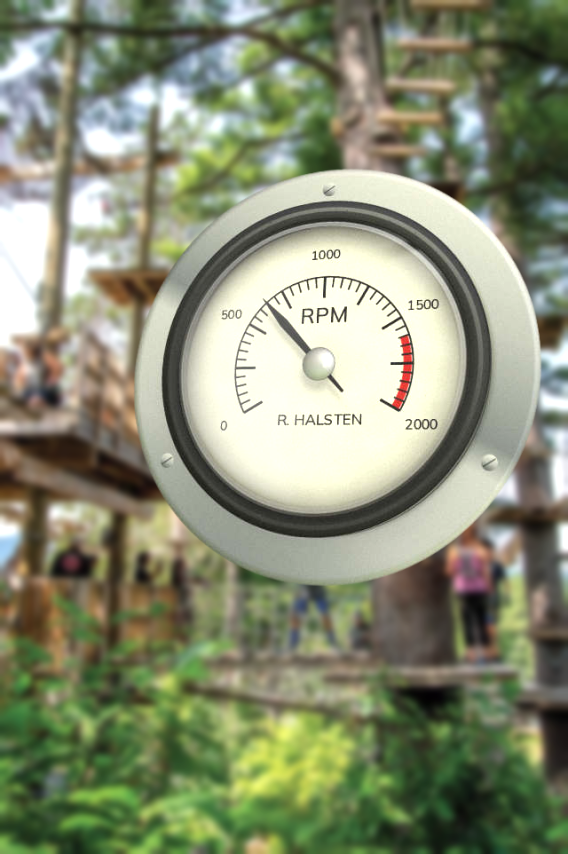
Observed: 650 rpm
